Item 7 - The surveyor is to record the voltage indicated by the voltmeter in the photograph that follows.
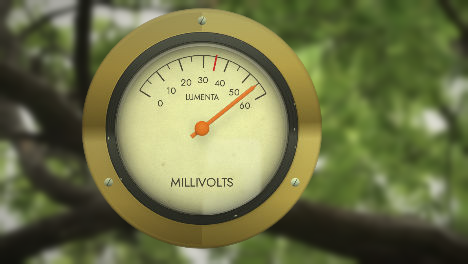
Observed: 55 mV
